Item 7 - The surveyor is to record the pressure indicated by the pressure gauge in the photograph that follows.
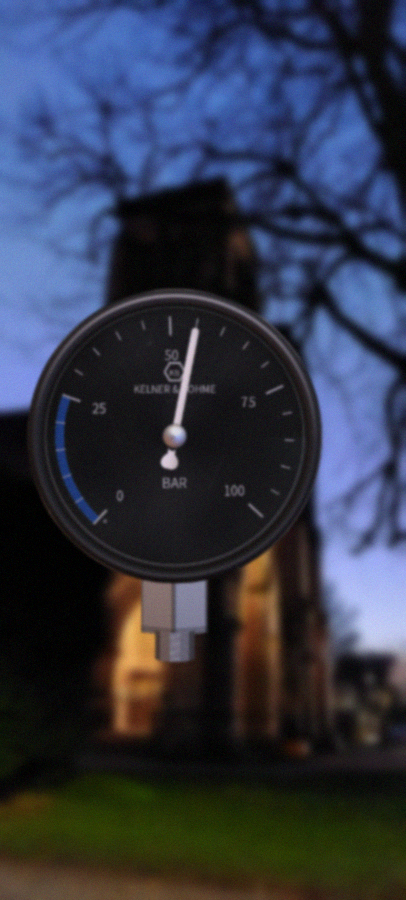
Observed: 55 bar
